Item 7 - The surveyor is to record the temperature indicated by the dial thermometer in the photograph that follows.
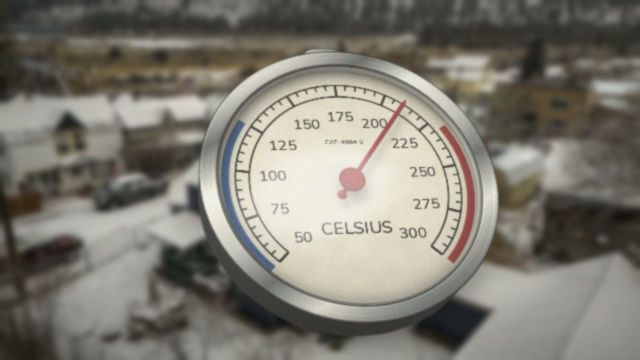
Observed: 210 °C
